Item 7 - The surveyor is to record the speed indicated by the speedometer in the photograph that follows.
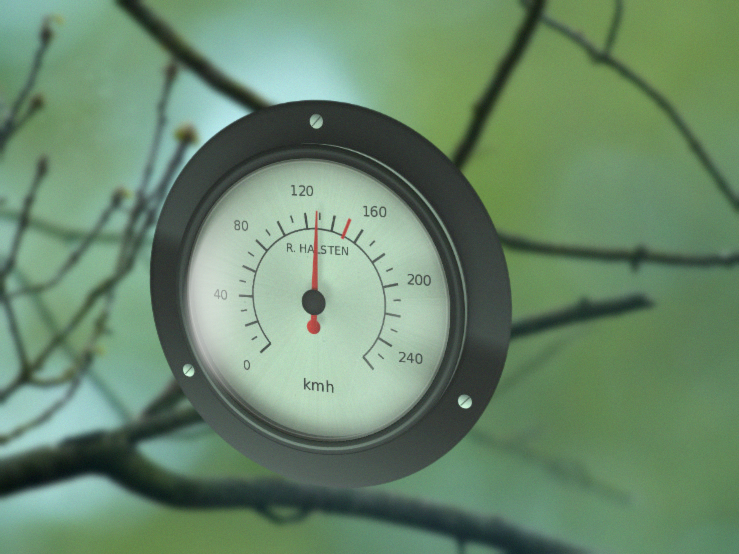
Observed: 130 km/h
